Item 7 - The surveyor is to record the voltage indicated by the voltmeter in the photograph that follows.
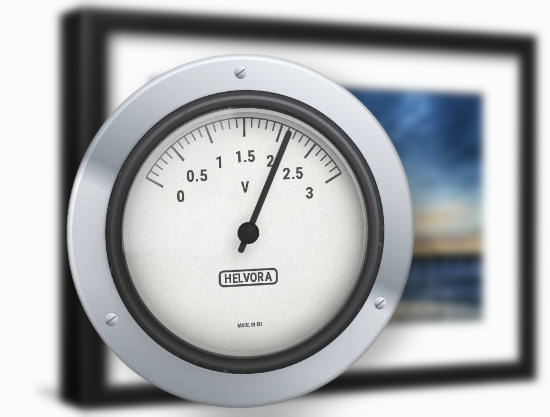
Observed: 2.1 V
